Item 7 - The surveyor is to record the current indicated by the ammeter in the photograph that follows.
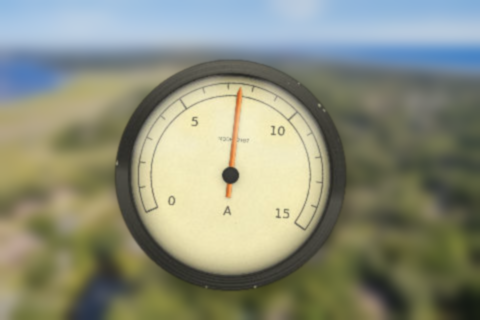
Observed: 7.5 A
